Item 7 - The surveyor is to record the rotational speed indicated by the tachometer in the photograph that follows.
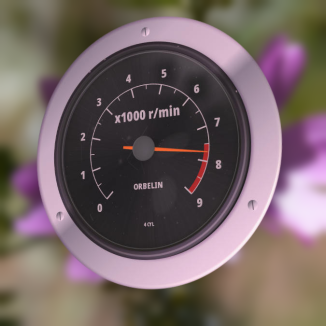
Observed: 7750 rpm
